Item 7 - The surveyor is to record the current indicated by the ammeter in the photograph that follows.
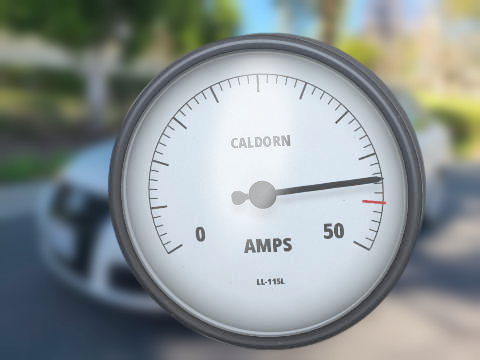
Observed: 42.5 A
